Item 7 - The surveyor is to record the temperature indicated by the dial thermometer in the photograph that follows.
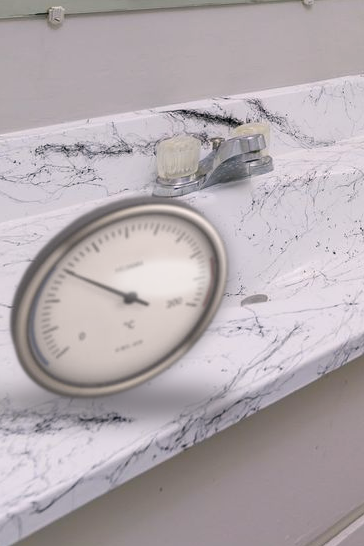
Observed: 60 °C
